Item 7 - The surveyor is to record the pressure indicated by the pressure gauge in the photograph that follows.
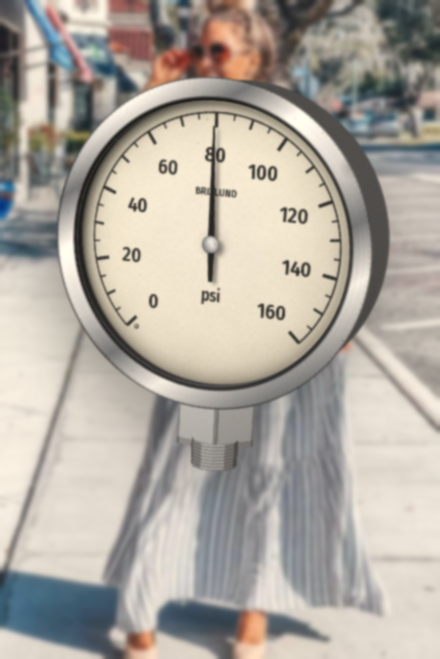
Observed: 80 psi
